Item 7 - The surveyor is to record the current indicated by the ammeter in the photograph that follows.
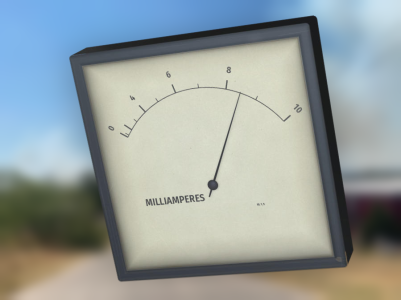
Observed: 8.5 mA
